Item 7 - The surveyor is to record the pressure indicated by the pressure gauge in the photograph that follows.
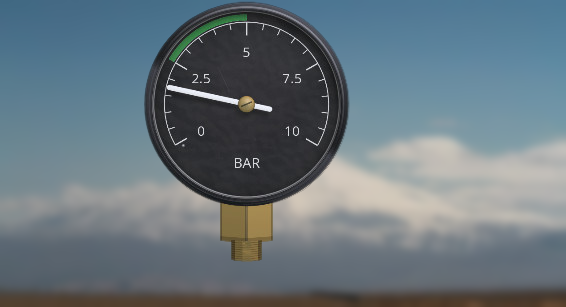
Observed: 1.75 bar
